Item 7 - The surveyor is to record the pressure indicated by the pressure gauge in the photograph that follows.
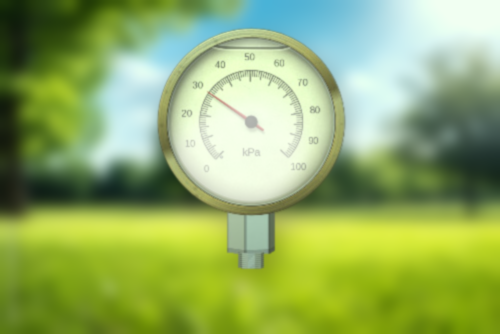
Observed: 30 kPa
